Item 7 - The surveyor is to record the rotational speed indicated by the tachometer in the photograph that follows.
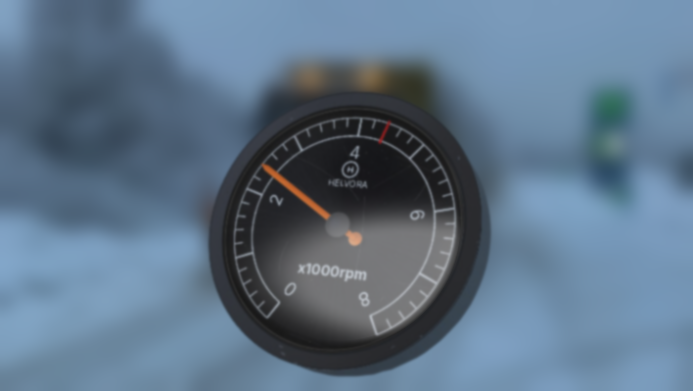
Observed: 2400 rpm
